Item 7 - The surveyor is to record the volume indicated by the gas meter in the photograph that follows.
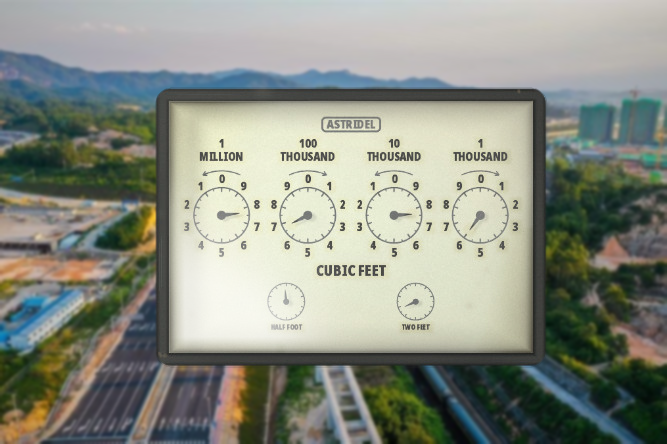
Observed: 767600 ft³
